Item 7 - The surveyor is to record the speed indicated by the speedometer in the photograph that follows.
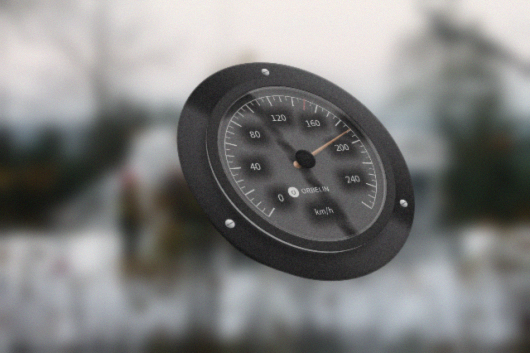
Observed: 190 km/h
